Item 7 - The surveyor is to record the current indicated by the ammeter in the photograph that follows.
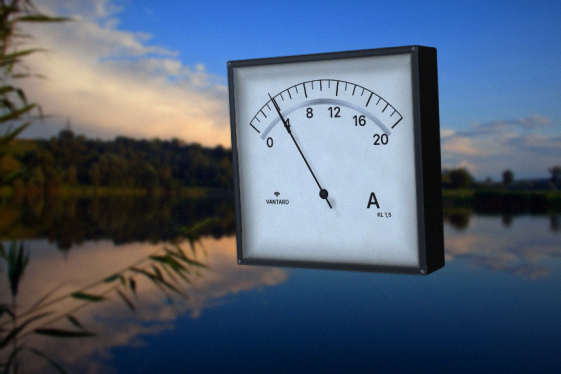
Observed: 4 A
